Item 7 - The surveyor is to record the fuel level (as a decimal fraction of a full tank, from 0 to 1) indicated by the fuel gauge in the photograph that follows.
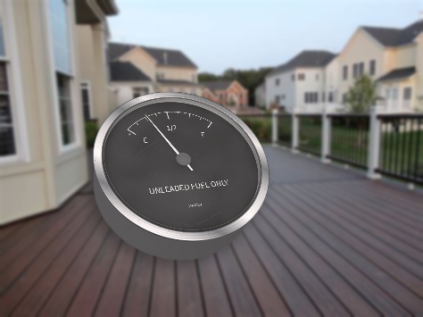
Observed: 0.25
